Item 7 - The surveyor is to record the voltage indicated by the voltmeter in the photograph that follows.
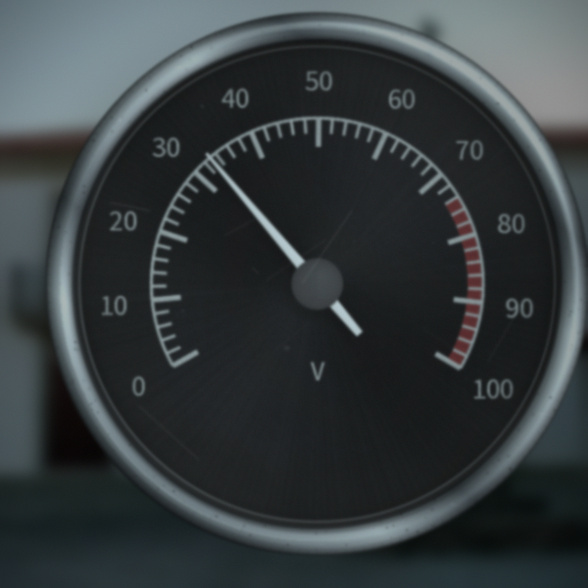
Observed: 33 V
